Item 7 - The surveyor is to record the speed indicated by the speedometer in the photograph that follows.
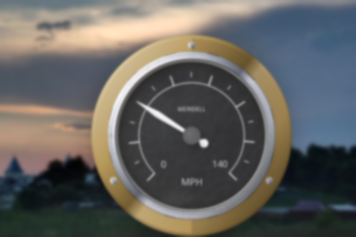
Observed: 40 mph
